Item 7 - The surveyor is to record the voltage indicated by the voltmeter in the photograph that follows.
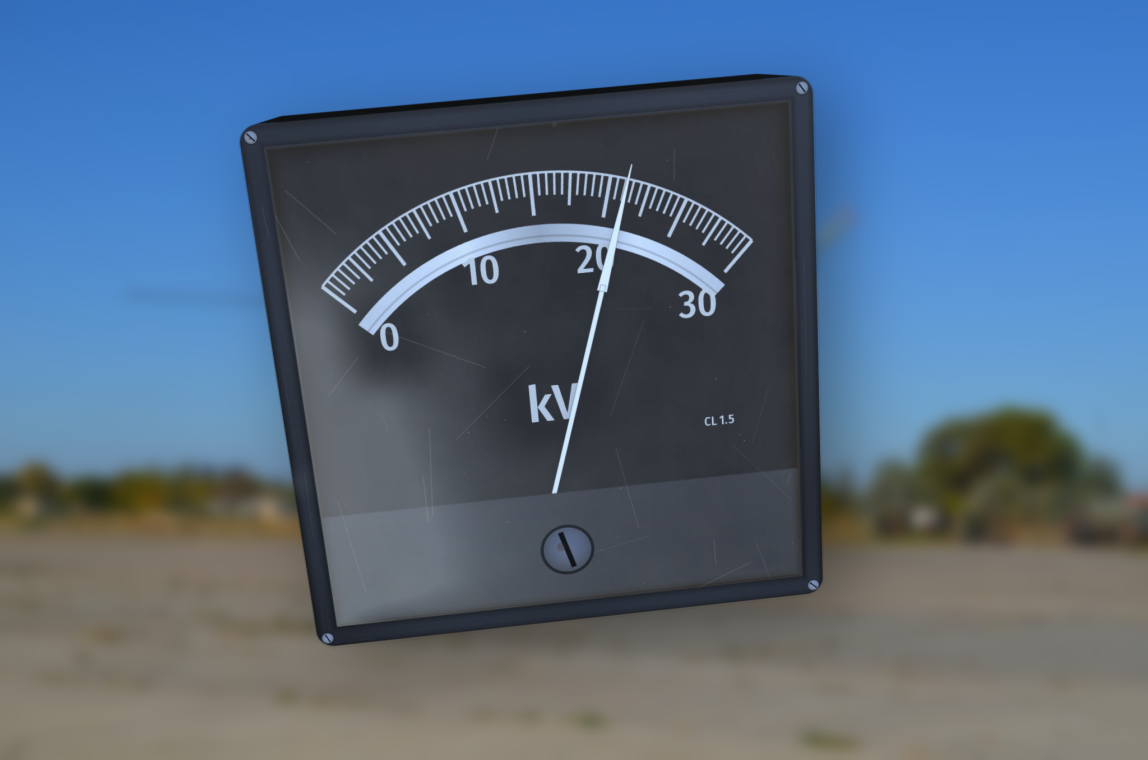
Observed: 21 kV
